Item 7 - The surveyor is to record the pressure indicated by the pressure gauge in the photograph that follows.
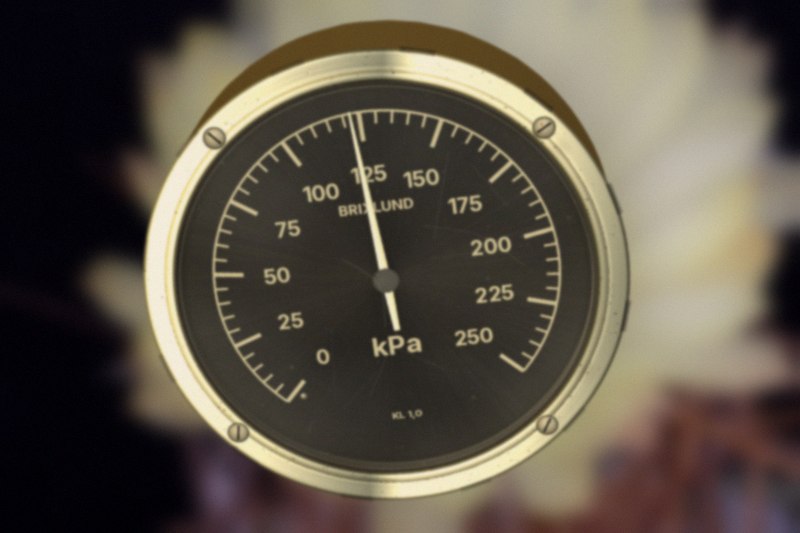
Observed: 122.5 kPa
